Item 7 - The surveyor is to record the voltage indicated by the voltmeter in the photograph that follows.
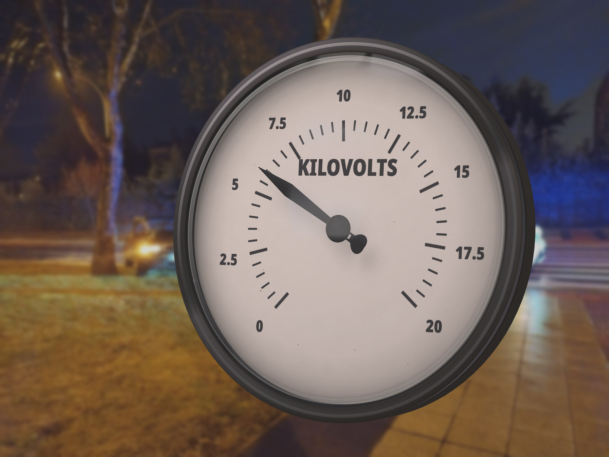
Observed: 6 kV
